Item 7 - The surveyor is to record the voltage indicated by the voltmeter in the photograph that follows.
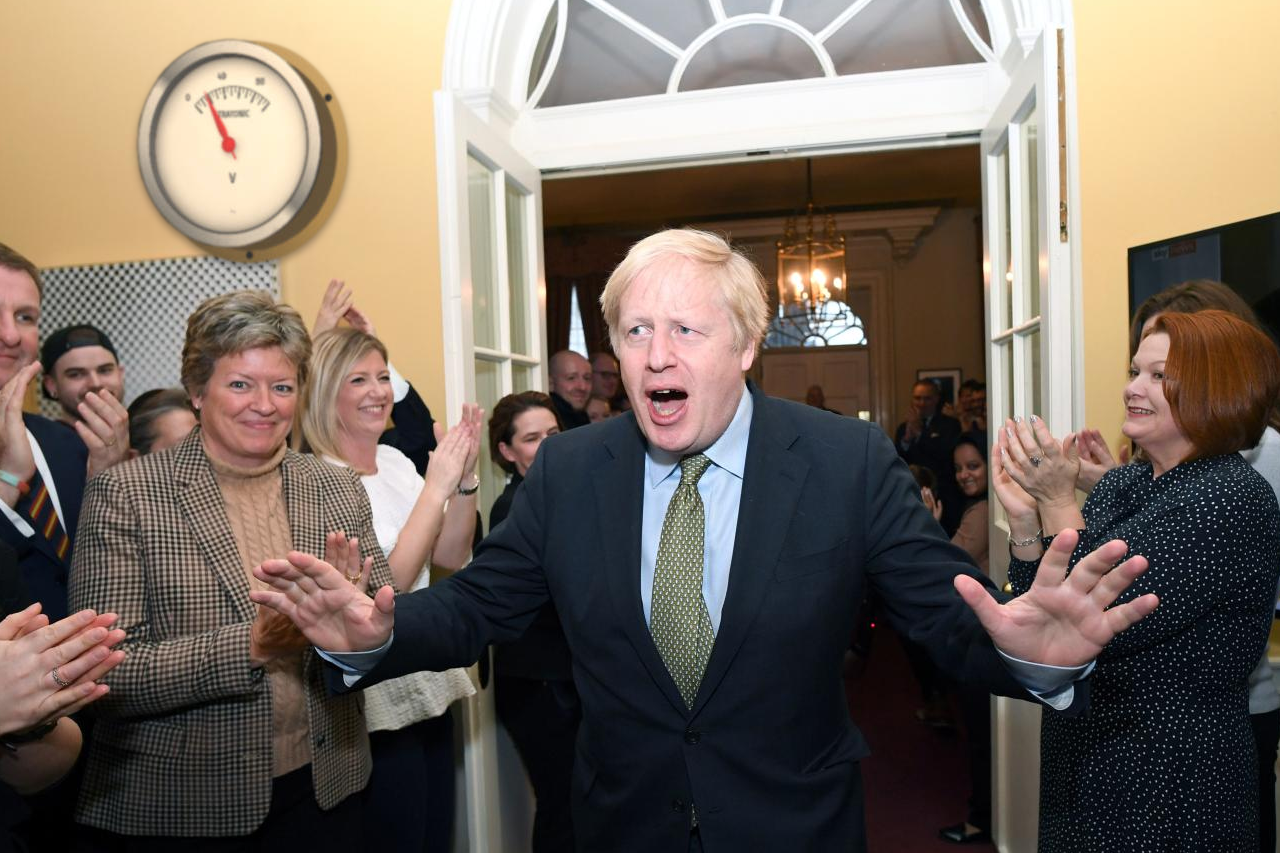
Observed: 20 V
